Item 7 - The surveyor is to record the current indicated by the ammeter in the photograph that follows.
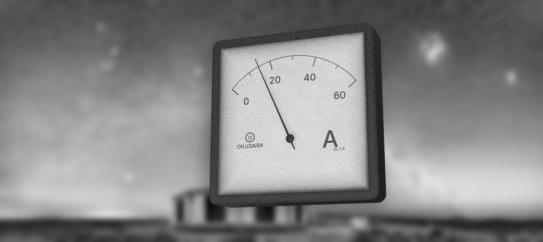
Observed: 15 A
